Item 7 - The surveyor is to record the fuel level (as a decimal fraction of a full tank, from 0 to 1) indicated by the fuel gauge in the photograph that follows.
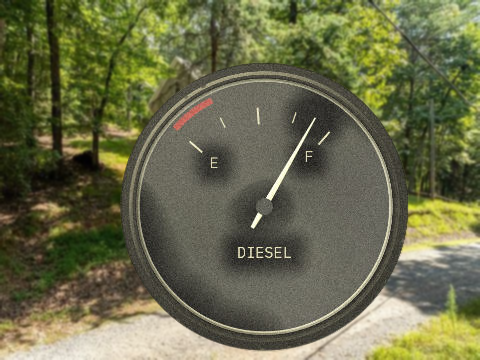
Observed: 0.875
